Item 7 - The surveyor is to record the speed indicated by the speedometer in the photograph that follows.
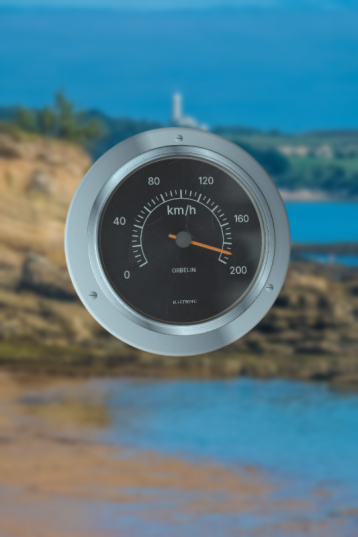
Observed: 190 km/h
